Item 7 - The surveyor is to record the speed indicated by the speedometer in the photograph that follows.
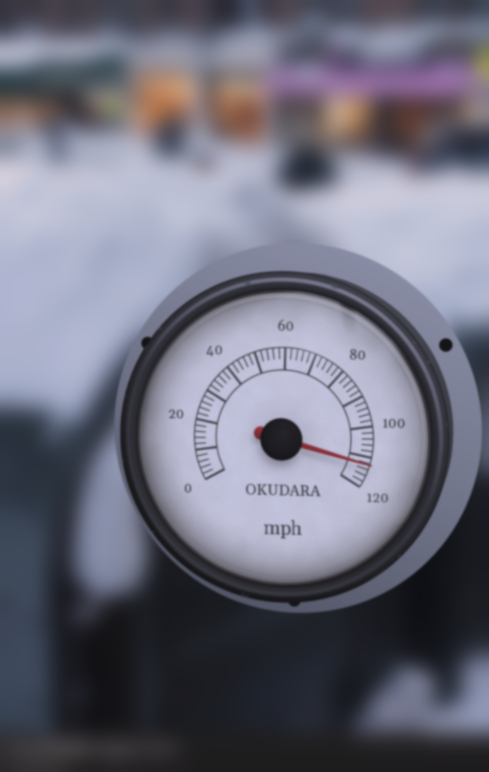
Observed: 112 mph
